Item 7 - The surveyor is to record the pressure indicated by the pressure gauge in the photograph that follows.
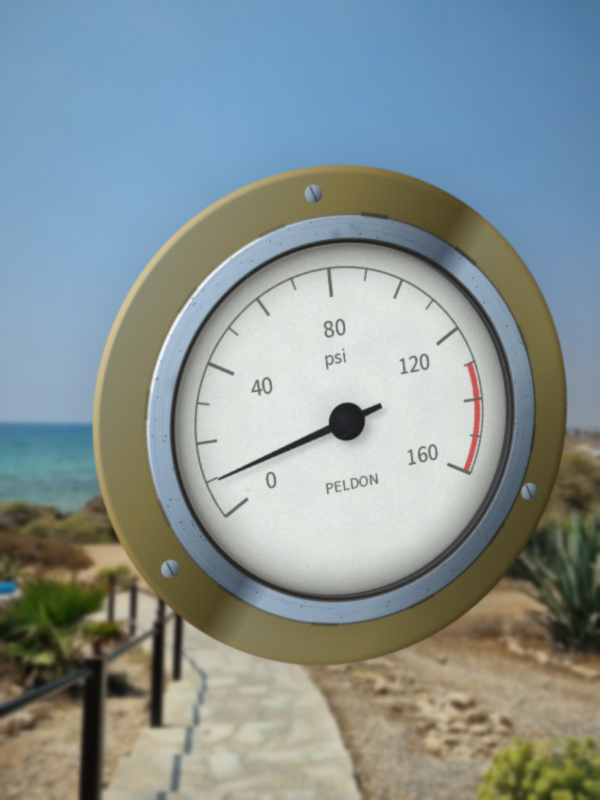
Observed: 10 psi
